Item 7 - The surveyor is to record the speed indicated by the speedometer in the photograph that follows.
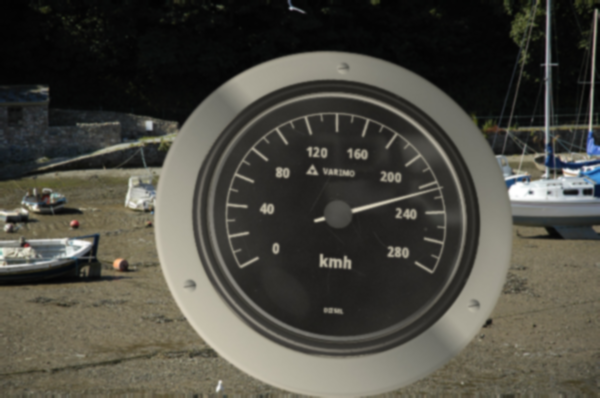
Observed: 225 km/h
